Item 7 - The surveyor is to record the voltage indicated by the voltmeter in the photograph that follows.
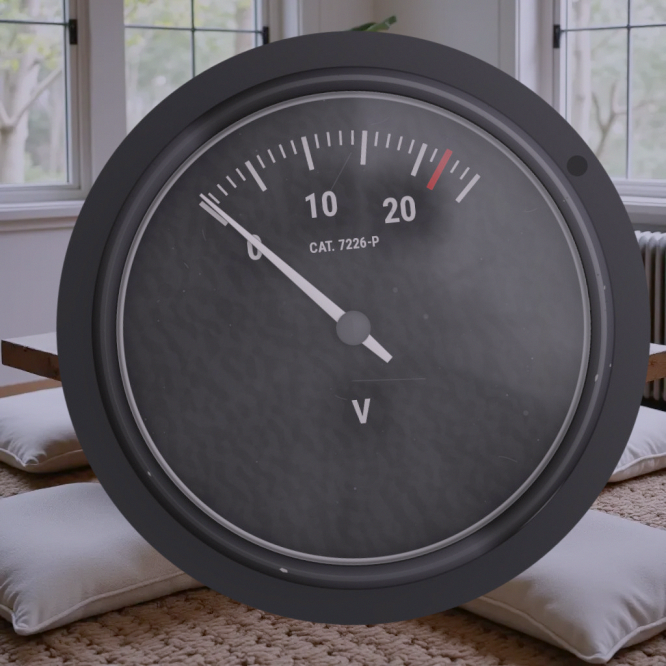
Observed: 0.5 V
